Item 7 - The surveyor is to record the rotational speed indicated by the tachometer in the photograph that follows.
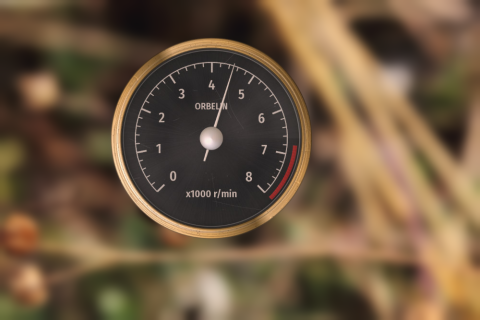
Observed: 4500 rpm
